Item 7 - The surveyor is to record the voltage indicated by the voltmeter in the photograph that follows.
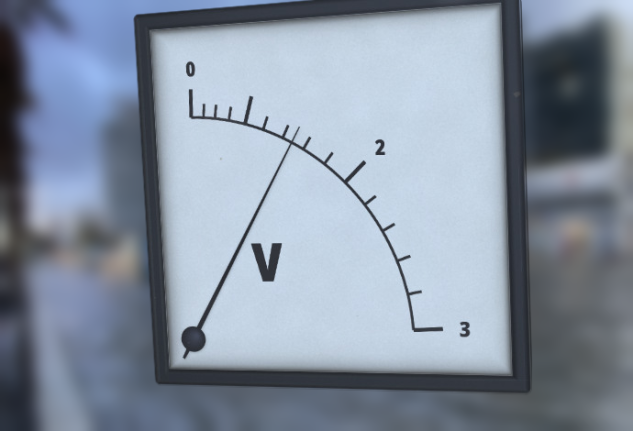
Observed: 1.5 V
